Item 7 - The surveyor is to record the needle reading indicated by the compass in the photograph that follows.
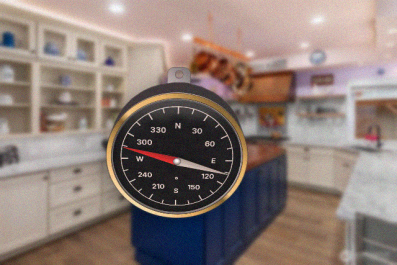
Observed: 285 °
